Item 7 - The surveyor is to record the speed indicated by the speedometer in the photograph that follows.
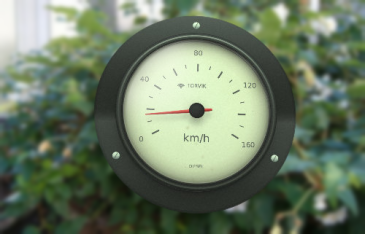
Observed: 15 km/h
